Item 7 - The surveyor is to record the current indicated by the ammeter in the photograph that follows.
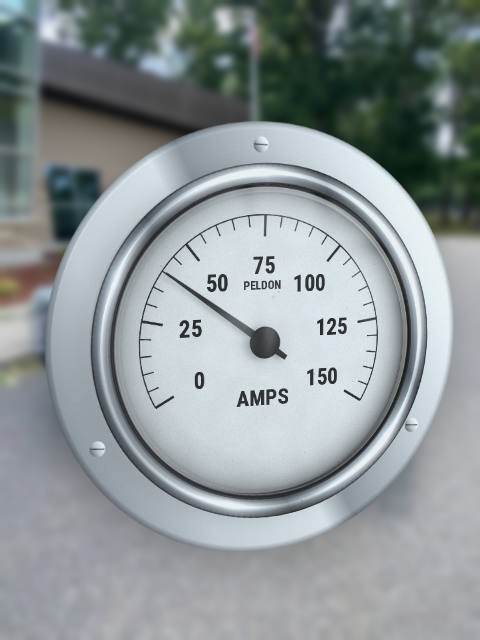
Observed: 40 A
